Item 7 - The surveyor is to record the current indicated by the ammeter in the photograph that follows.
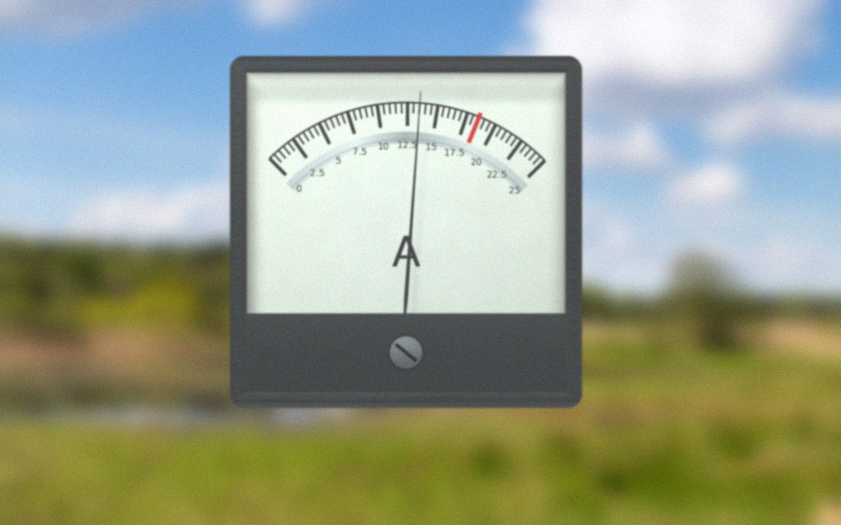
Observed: 13.5 A
